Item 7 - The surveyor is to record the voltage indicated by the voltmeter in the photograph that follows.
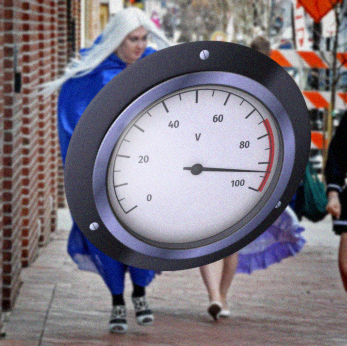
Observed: 92.5 V
